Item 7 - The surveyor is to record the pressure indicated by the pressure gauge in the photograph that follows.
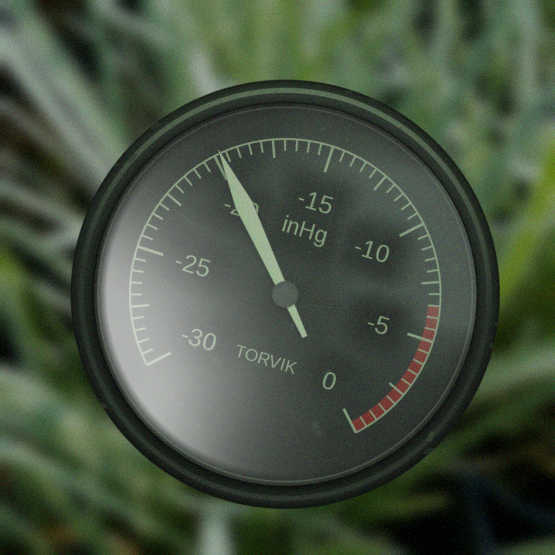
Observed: -19.75 inHg
